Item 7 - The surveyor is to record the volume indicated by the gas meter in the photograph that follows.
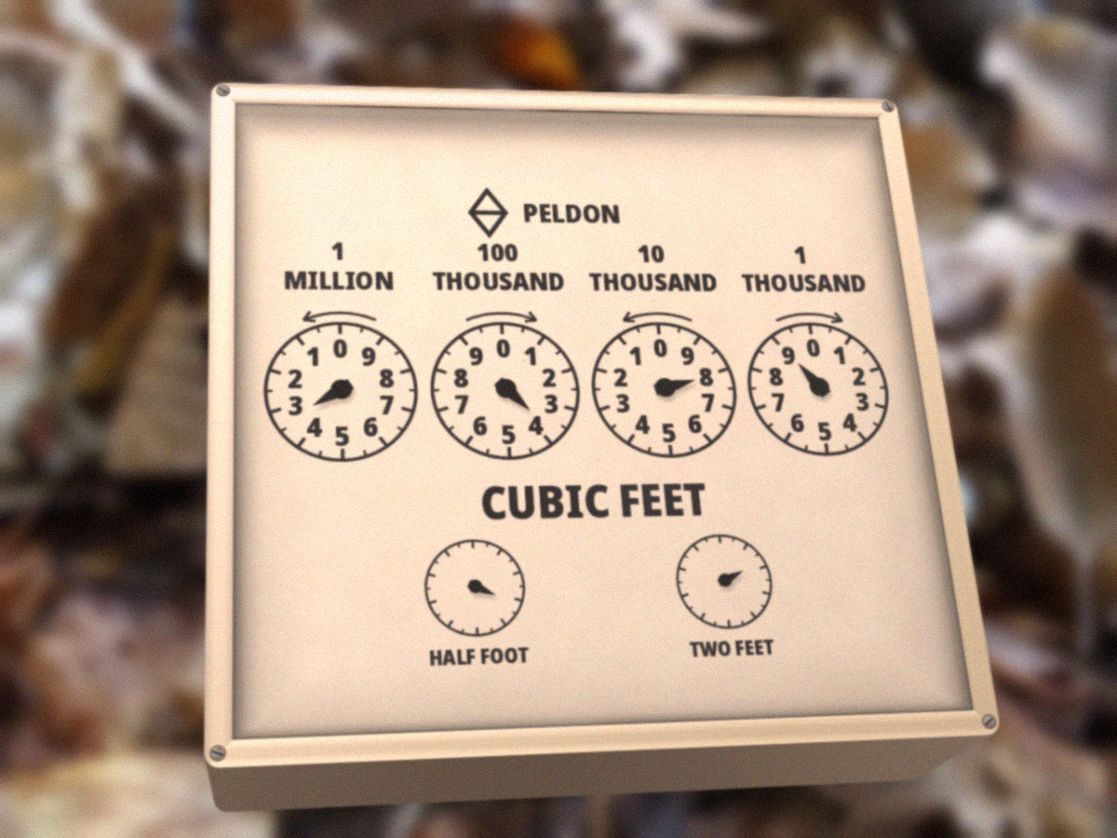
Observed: 337900 ft³
